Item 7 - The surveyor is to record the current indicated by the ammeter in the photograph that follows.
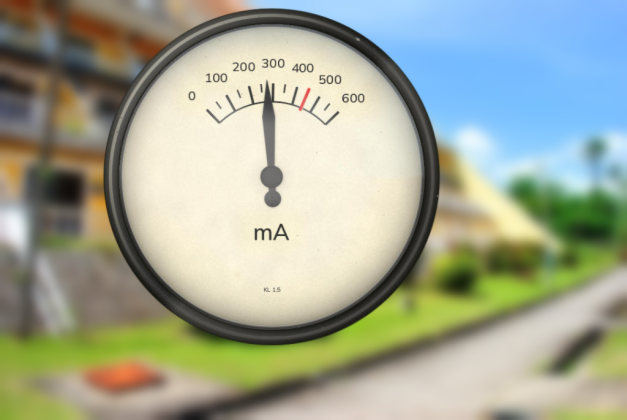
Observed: 275 mA
